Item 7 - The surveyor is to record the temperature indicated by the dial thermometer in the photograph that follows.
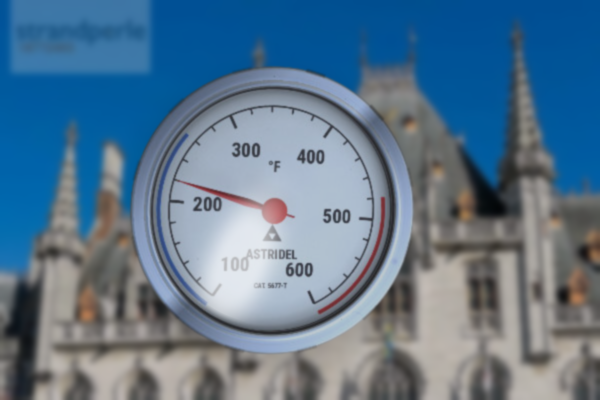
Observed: 220 °F
